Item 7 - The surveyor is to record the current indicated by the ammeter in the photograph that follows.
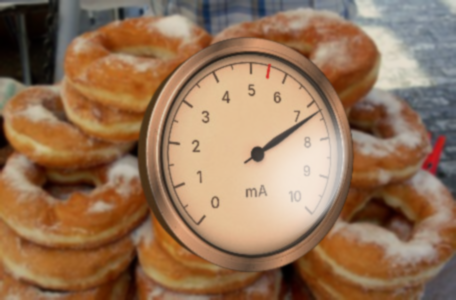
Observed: 7.25 mA
